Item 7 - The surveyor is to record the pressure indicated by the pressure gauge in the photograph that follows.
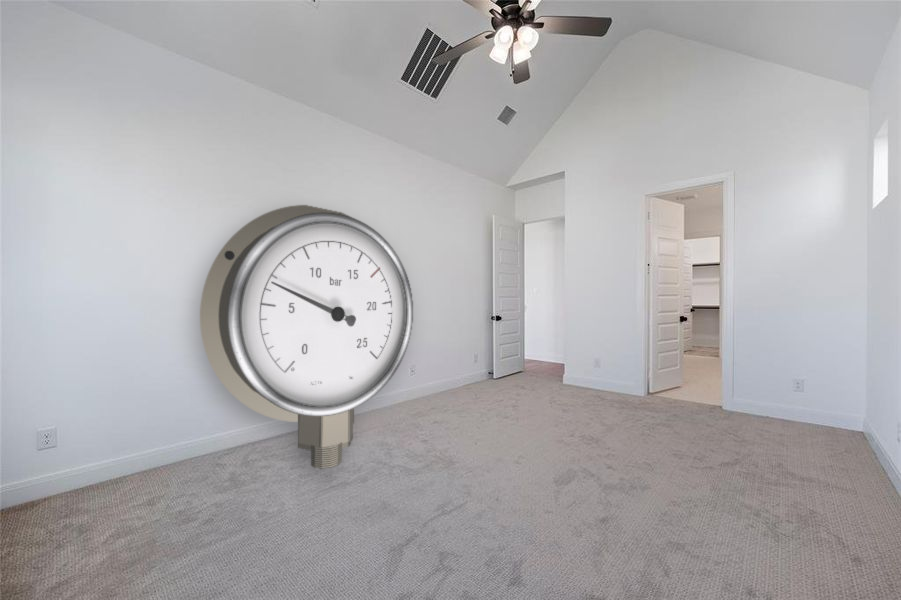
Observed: 6.5 bar
